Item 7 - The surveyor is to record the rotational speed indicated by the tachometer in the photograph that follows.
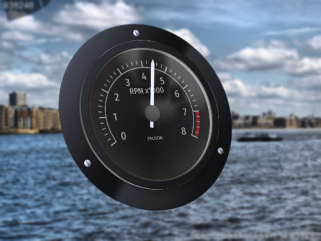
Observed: 4400 rpm
